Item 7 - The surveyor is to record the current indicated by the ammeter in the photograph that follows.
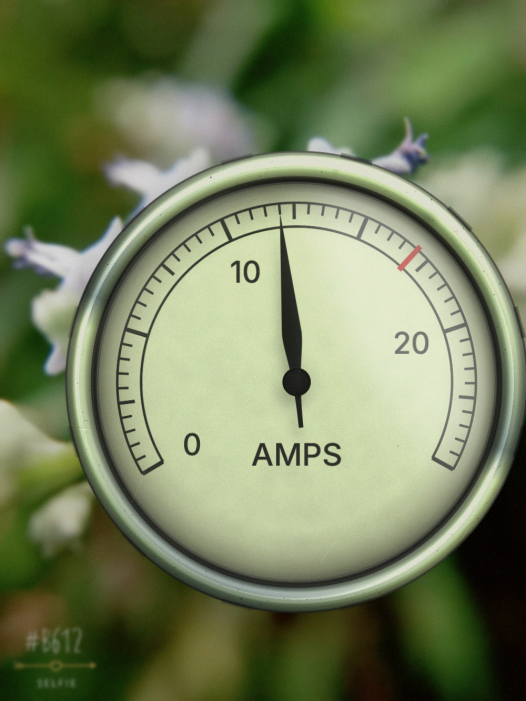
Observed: 12 A
